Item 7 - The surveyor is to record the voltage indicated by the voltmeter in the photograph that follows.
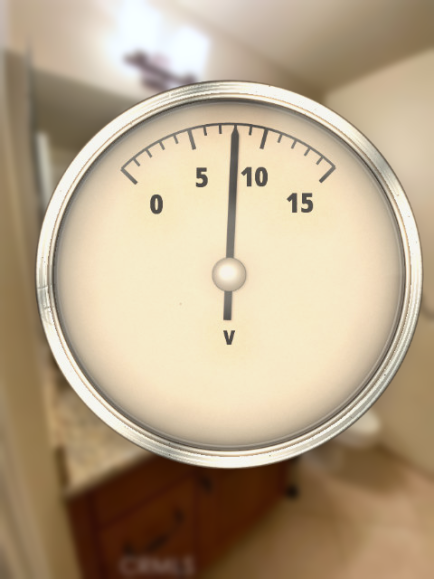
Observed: 8 V
